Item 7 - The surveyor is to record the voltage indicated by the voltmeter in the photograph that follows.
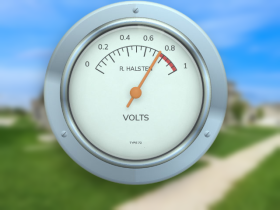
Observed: 0.75 V
